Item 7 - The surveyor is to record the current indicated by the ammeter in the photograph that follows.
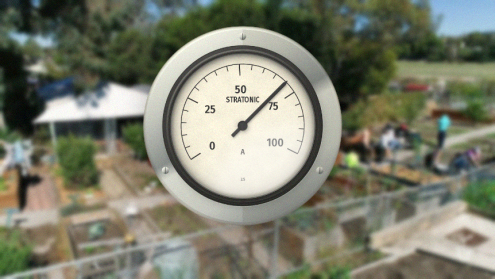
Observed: 70 A
